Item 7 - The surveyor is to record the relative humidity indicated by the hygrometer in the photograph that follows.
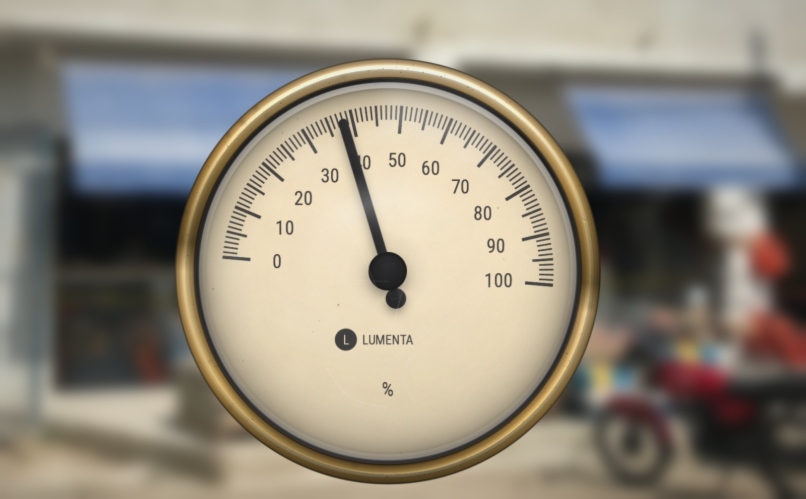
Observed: 38 %
